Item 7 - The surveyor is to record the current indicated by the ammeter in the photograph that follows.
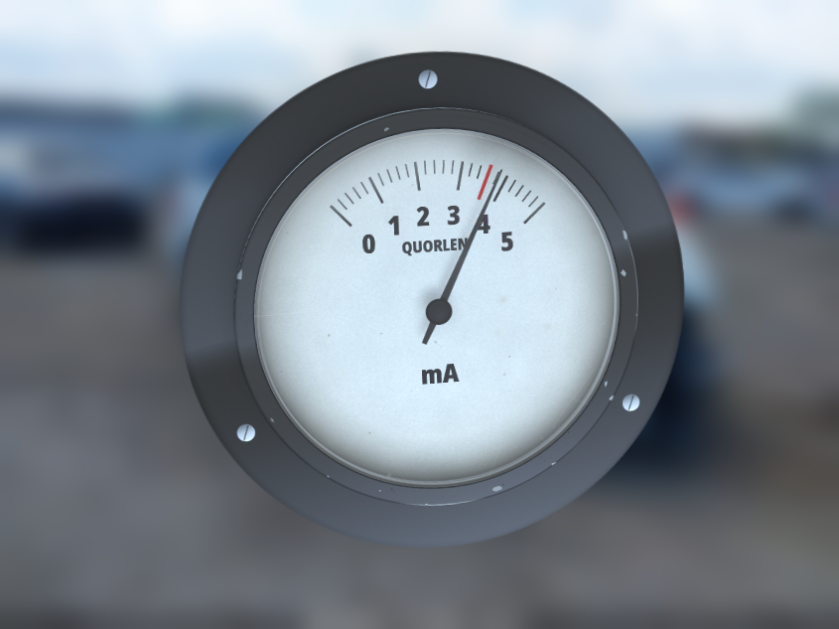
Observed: 3.8 mA
